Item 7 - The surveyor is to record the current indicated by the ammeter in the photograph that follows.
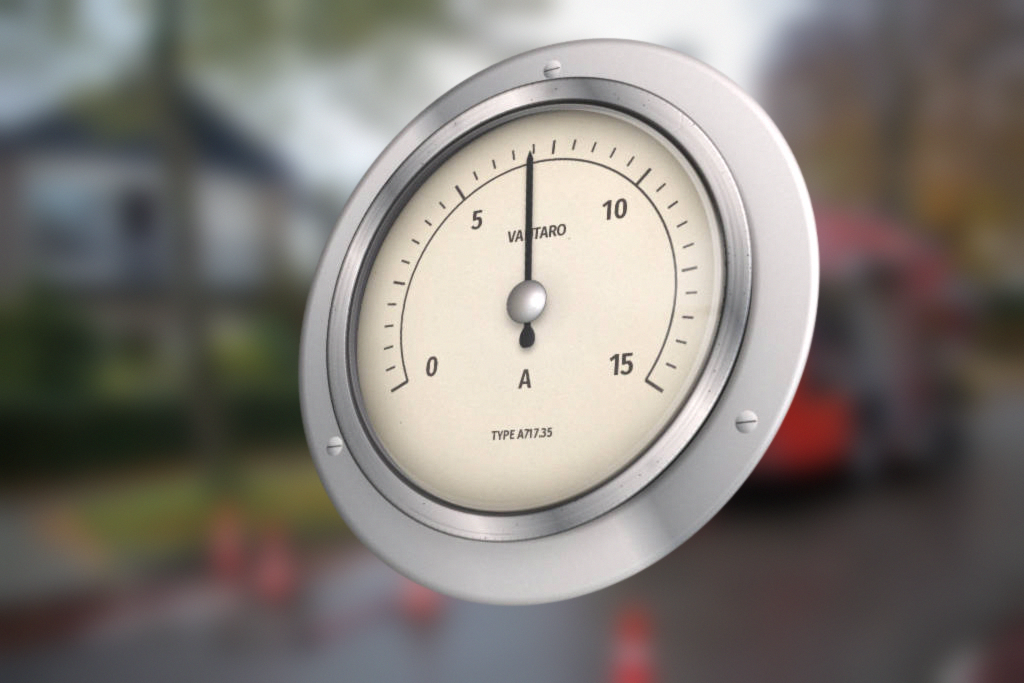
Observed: 7 A
